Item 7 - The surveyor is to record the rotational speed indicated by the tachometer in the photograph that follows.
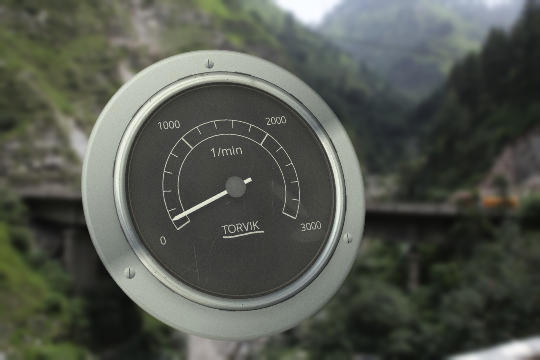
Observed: 100 rpm
